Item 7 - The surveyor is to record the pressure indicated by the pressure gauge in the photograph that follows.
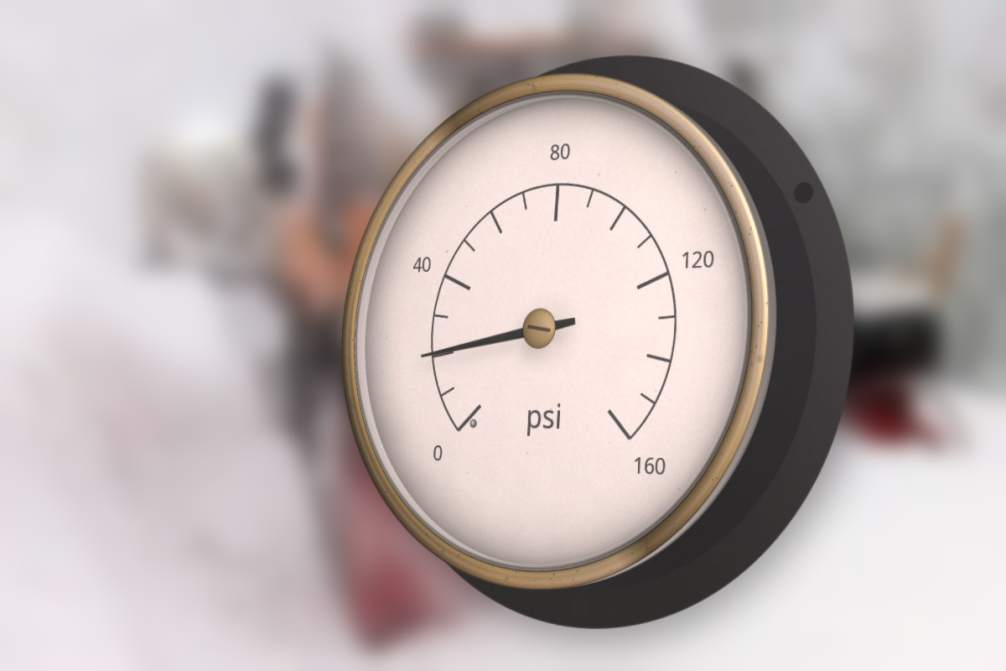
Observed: 20 psi
